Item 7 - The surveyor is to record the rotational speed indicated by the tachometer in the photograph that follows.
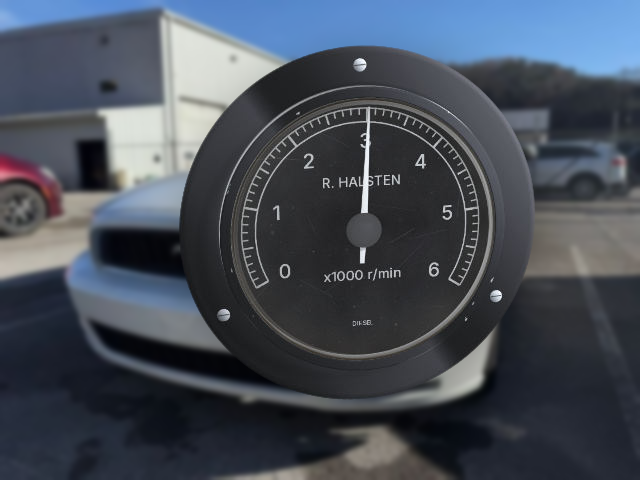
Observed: 3000 rpm
